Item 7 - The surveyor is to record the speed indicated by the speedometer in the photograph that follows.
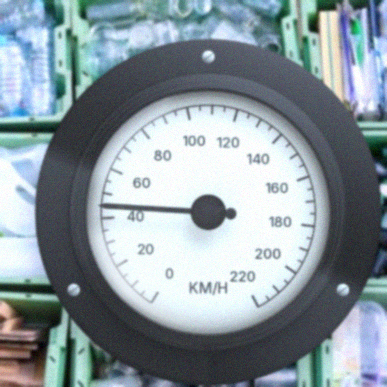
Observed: 45 km/h
